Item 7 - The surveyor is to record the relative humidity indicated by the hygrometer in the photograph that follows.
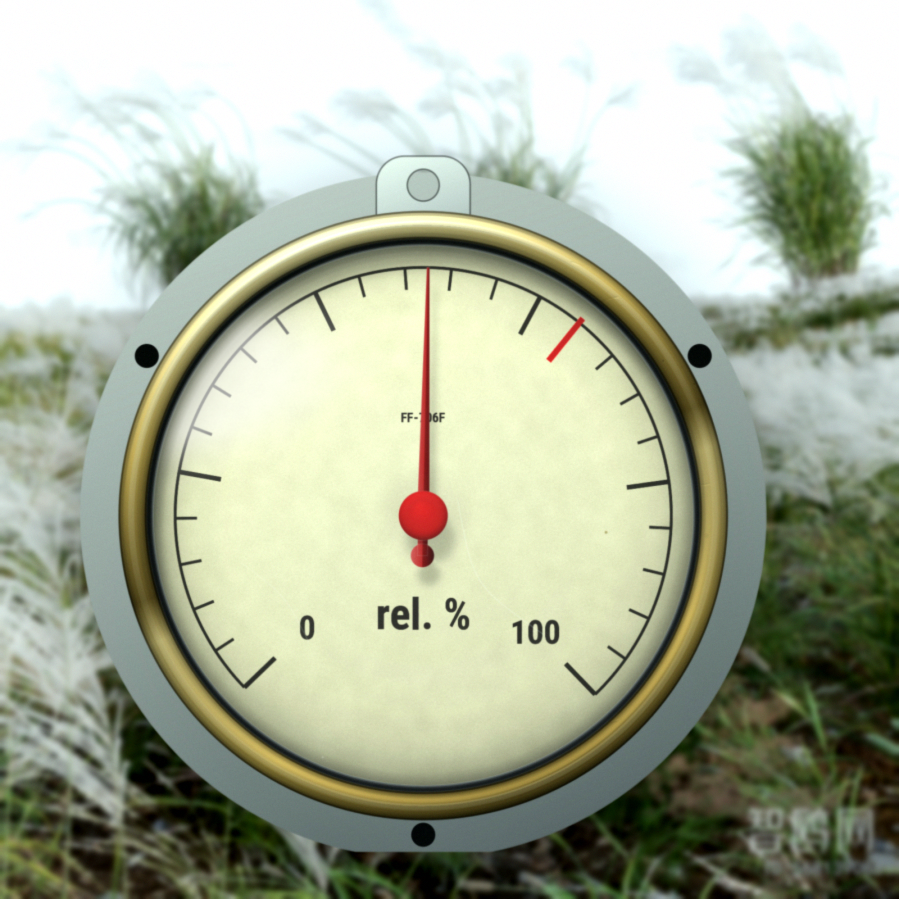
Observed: 50 %
